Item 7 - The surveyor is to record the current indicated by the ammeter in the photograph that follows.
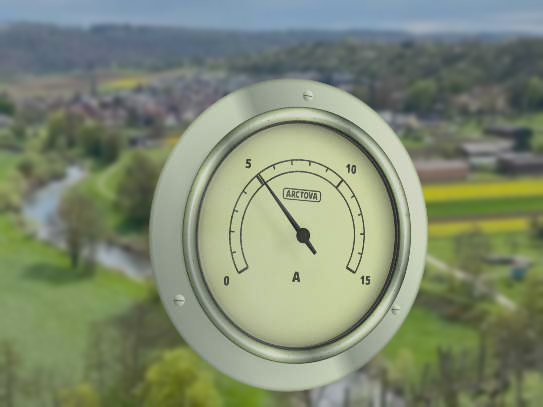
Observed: 5 A
